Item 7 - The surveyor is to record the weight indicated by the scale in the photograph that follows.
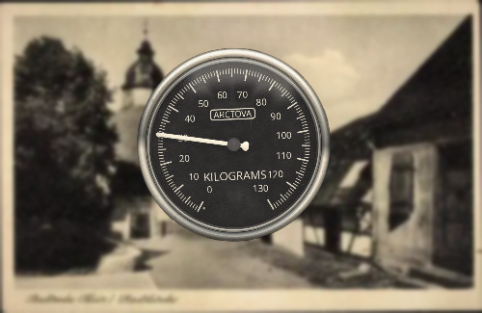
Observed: 30 kg
